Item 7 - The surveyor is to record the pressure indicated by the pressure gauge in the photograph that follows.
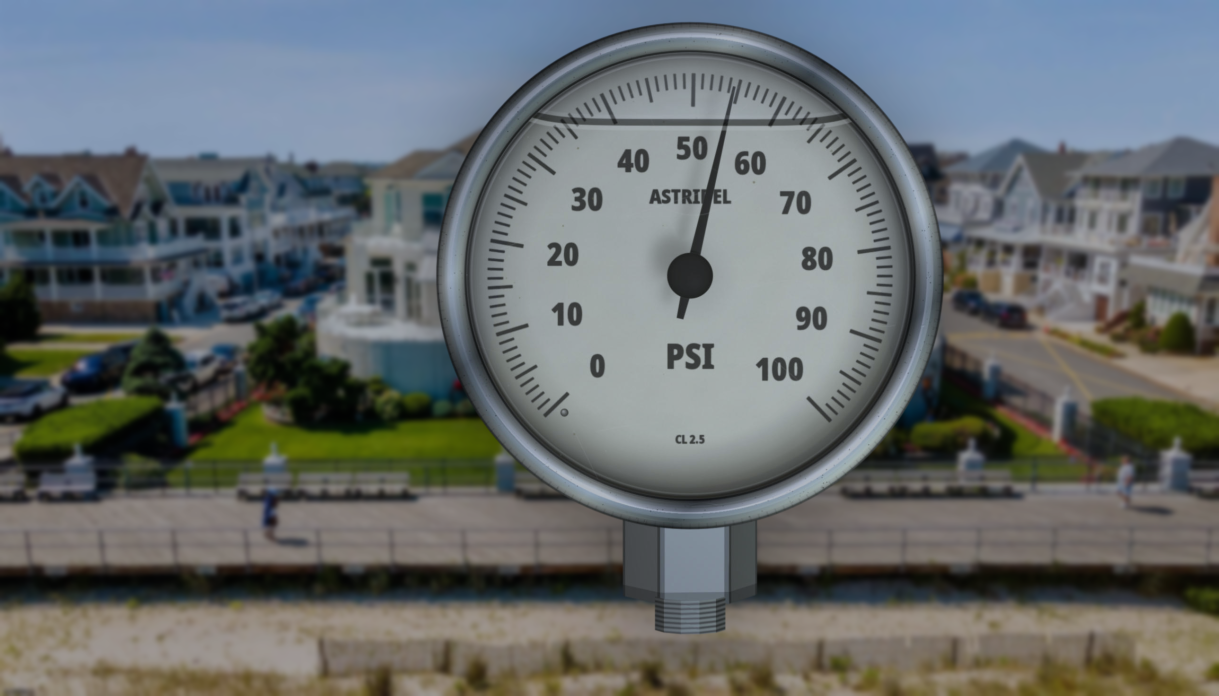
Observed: 54.5 psi
